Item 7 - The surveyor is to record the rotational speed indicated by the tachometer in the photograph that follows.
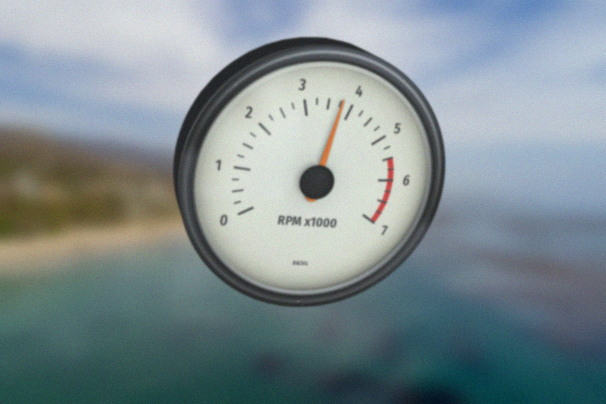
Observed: 3750 rpm
